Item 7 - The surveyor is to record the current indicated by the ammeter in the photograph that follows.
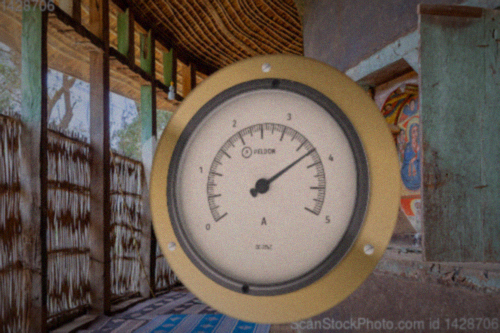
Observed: 3.75 A
